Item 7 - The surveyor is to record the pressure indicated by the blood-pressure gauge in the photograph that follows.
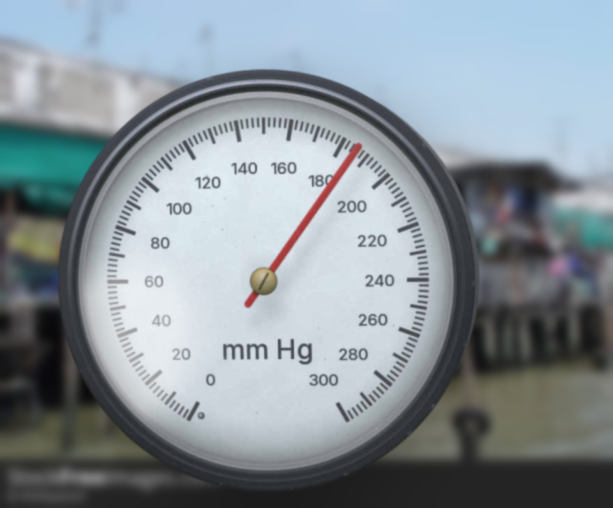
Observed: 186 mmHg
